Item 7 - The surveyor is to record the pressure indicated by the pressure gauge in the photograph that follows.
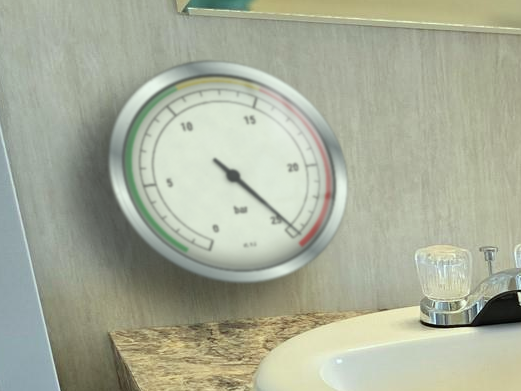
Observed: 24.5 bar
